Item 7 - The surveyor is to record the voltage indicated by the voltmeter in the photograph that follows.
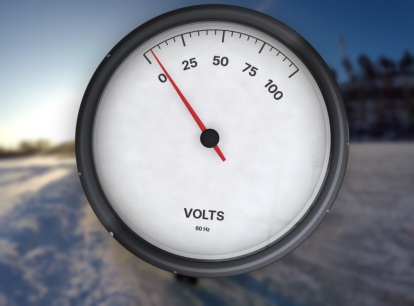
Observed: 5 V
